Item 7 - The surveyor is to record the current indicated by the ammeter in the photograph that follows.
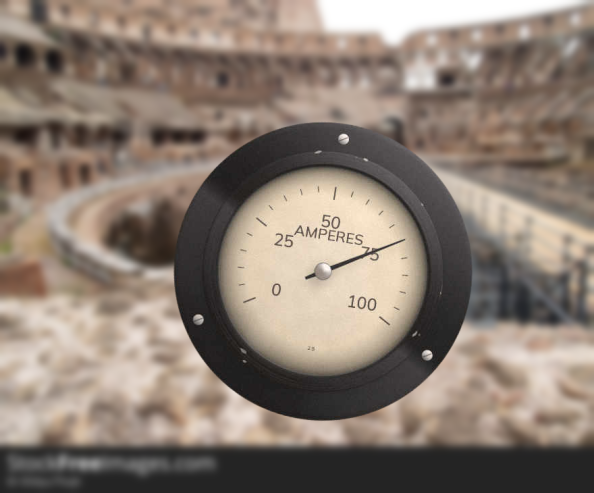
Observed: 75 A
